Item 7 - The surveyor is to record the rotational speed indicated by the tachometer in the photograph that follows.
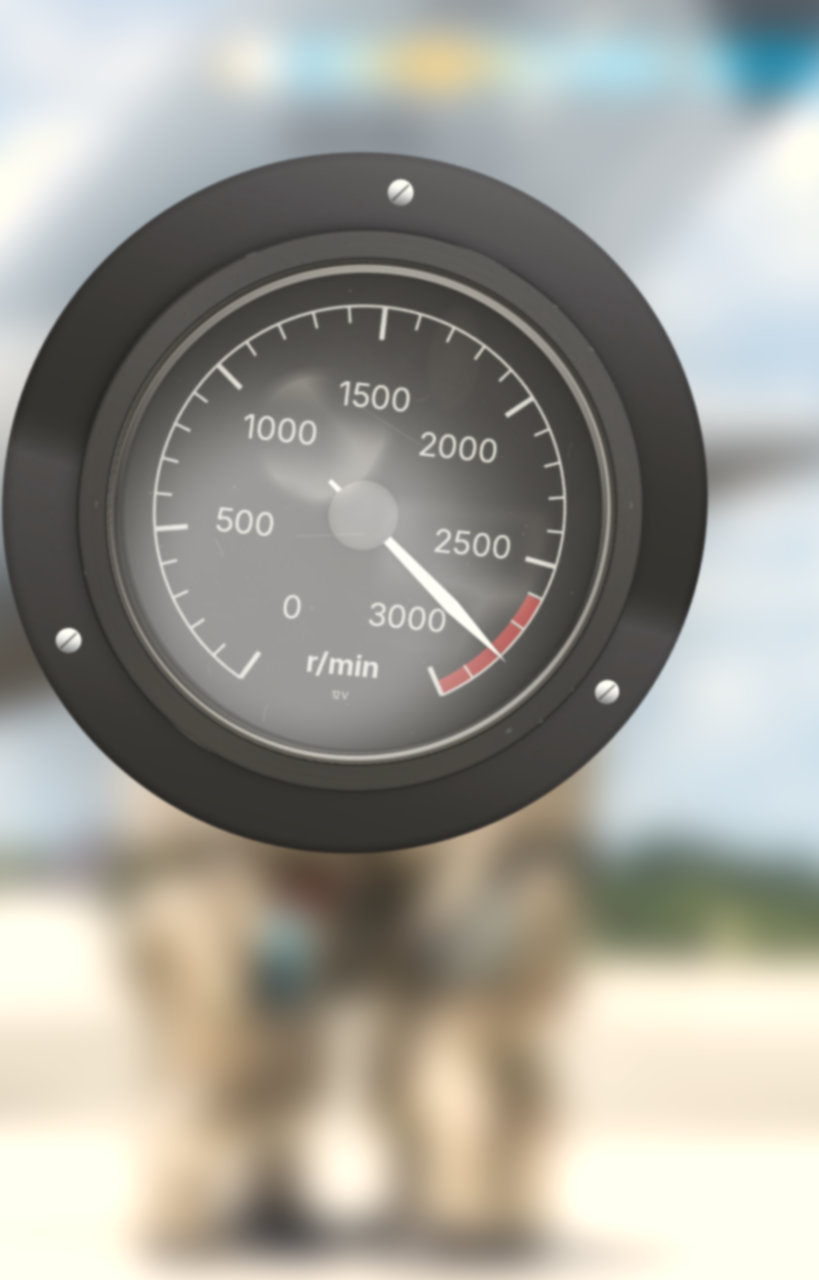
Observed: 2800 rpm
